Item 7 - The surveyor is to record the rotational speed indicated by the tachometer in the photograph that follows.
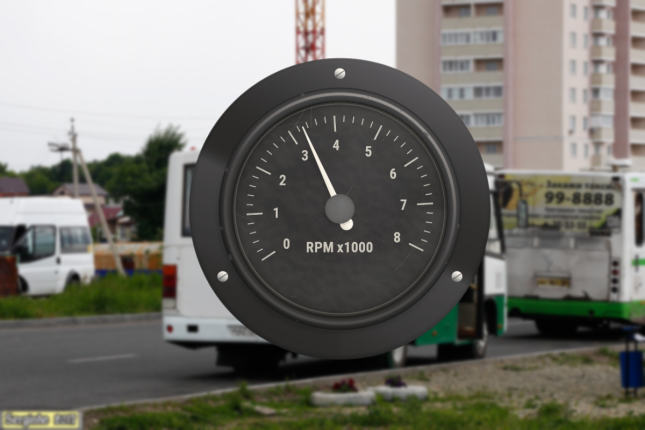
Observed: 3300 rpm
